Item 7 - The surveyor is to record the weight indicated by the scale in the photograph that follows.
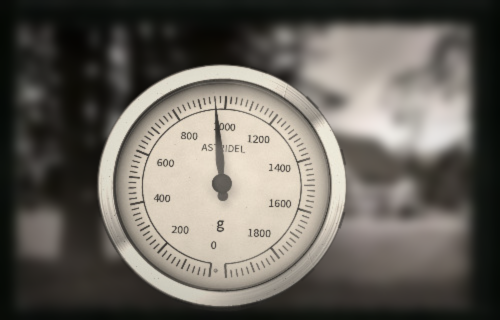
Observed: 960 g
